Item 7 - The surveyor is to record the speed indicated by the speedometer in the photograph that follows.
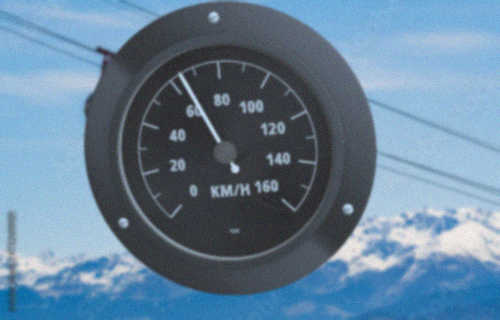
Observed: 65 km/h
